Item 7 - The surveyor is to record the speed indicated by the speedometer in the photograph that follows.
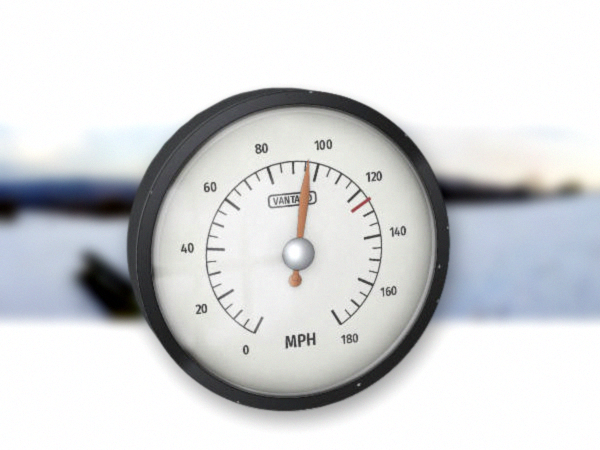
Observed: 95 mph
